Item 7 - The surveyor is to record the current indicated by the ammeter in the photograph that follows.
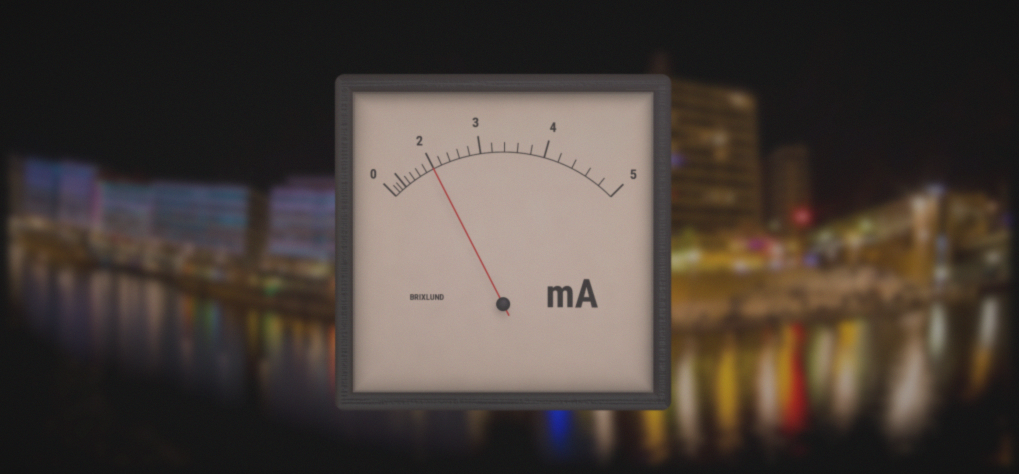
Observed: 2 mA
